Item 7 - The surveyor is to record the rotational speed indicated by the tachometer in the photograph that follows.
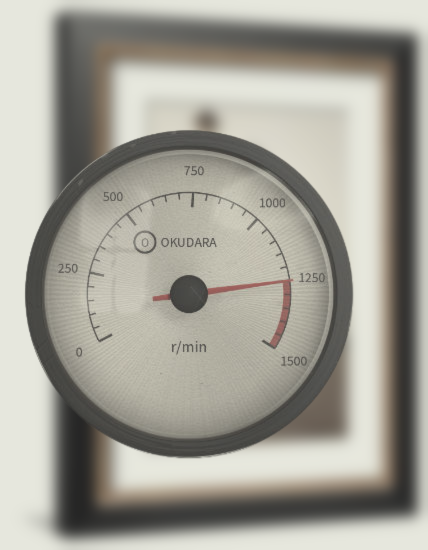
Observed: 1250 rpm
